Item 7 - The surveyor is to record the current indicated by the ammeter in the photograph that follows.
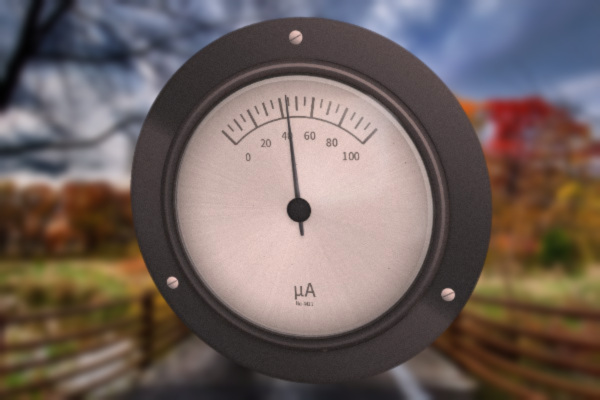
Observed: 45 µA
